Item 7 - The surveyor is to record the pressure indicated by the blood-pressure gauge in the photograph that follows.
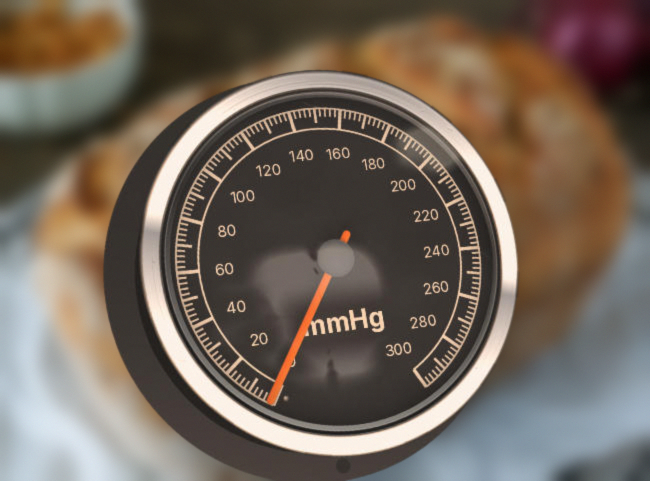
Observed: 2 mmHg
